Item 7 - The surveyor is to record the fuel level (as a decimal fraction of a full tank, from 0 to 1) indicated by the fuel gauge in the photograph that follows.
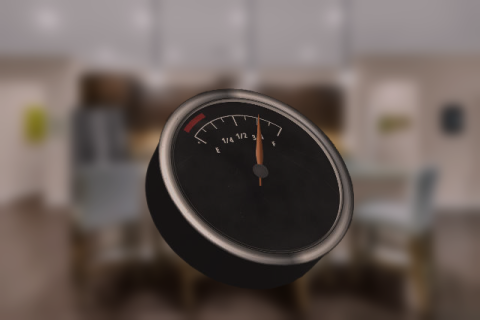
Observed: 0.75
